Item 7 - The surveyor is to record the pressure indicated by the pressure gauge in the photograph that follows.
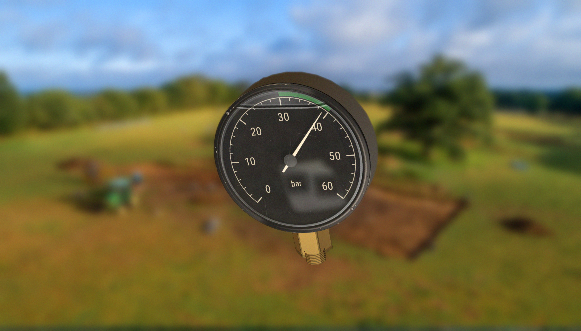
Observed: 39 bar
